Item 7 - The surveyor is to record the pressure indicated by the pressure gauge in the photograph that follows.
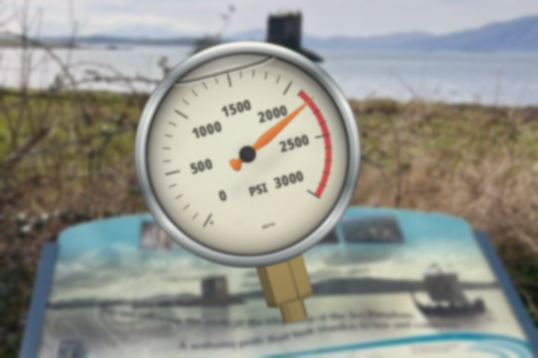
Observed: 2200 psi
